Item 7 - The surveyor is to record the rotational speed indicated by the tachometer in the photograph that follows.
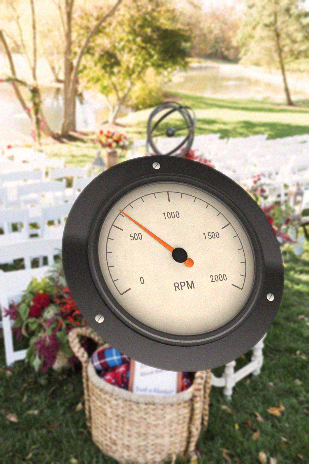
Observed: 600 rpm
